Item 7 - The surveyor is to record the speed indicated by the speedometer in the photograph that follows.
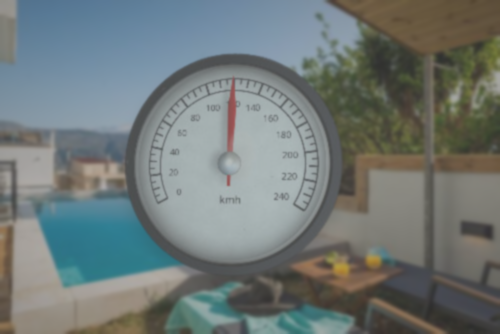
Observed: 120 km/h
